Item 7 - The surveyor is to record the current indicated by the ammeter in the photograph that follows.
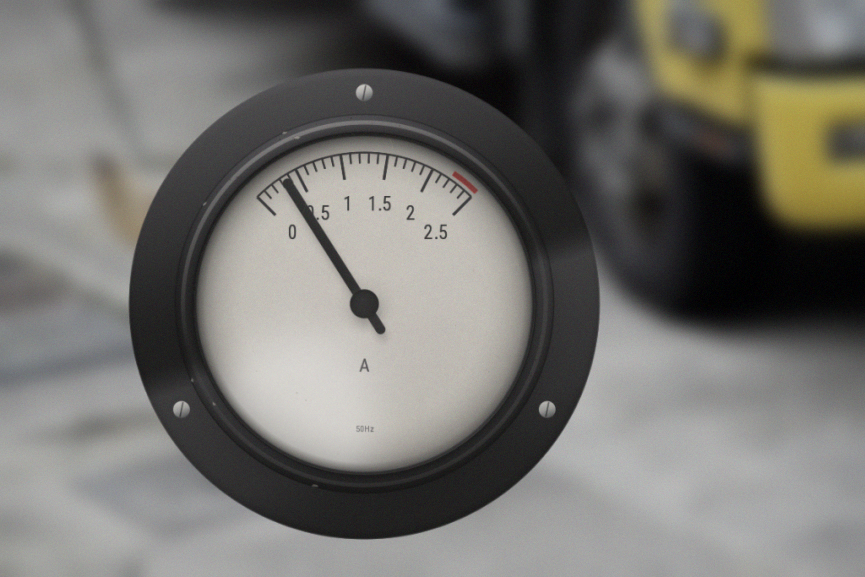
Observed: 0.35 A
